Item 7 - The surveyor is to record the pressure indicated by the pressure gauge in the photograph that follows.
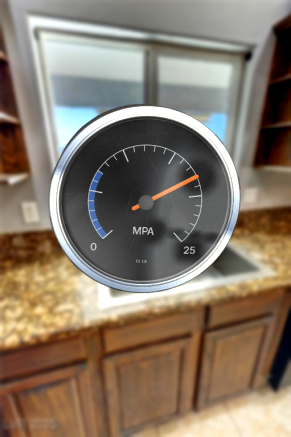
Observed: 18 MPa
